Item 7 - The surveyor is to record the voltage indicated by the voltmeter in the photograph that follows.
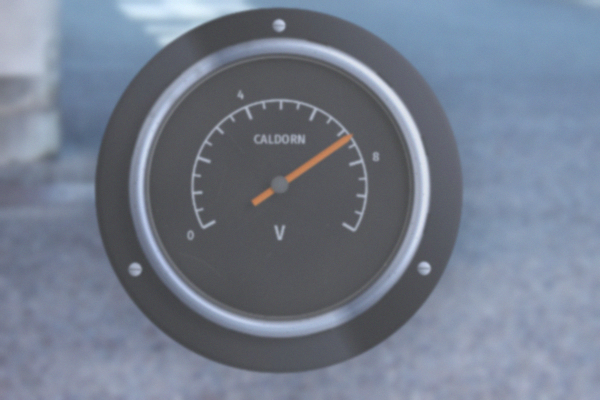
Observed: 7.25 V
